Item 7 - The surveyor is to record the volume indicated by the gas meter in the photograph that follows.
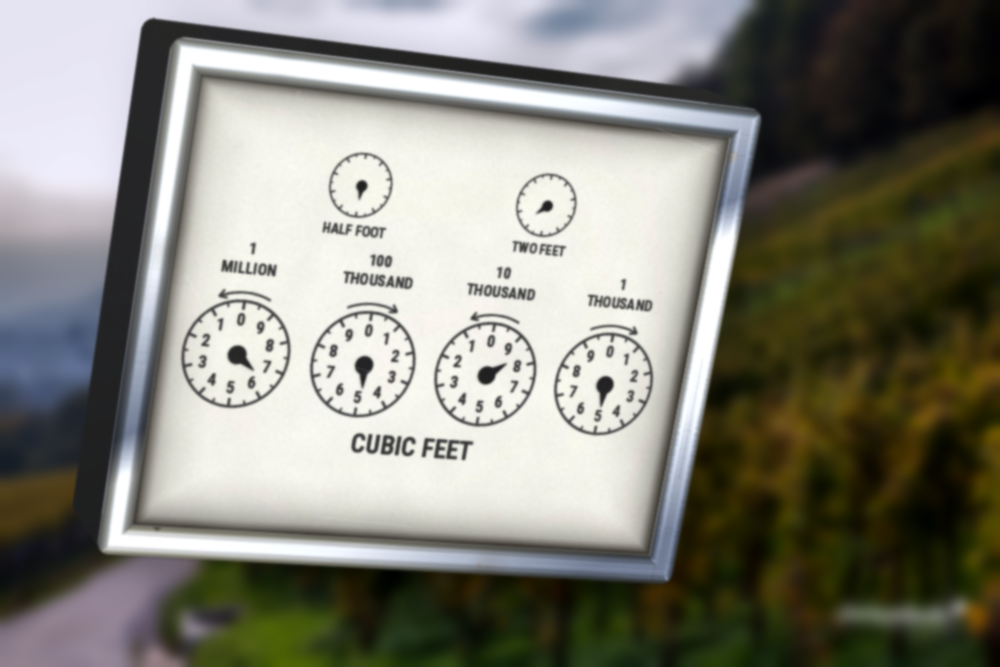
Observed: 648500 ft³
